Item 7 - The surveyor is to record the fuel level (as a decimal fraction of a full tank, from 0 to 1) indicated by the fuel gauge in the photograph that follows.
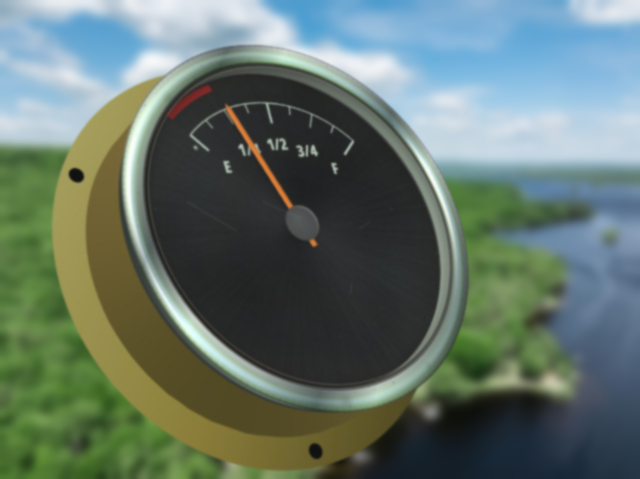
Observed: 0.25
